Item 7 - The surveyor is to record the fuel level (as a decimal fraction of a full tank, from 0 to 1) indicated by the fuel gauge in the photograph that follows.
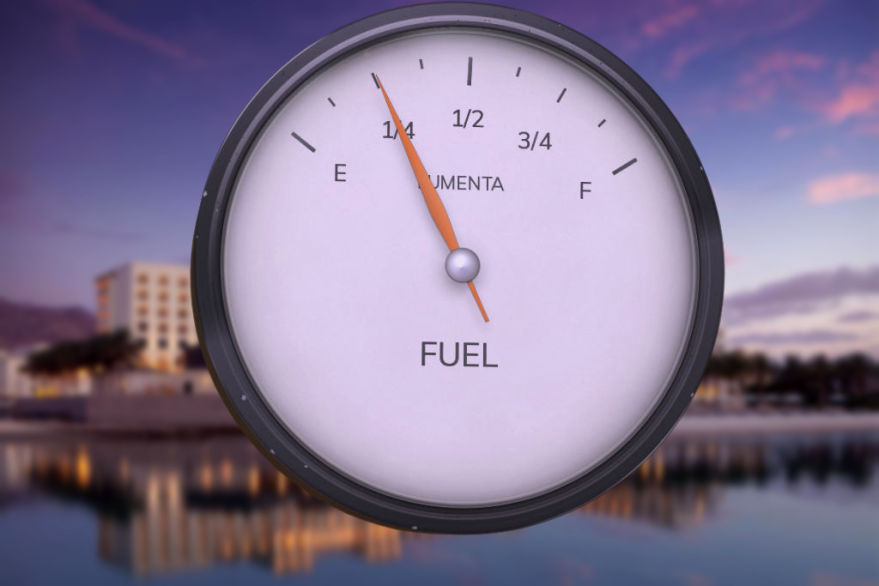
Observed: 0.25
